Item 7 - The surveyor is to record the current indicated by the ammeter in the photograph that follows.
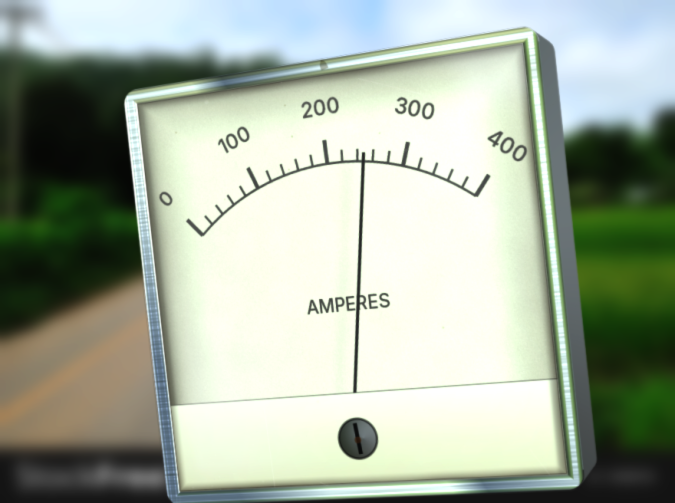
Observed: 250 A
